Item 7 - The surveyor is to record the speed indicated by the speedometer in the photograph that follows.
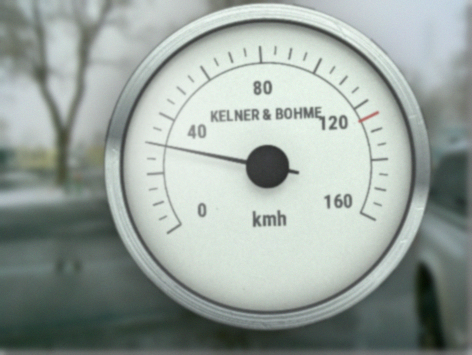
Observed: 30 km/h
